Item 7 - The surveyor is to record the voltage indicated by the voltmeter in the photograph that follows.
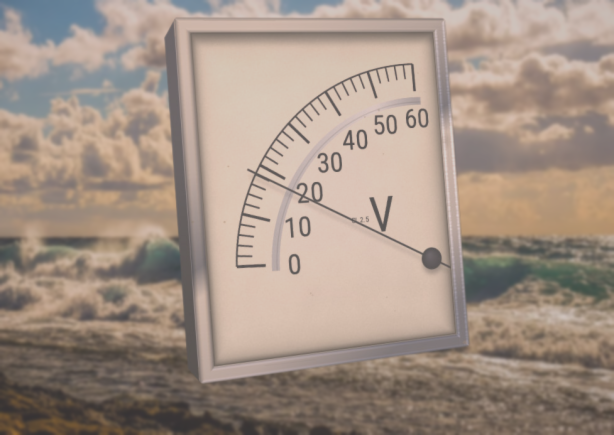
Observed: 18 V
